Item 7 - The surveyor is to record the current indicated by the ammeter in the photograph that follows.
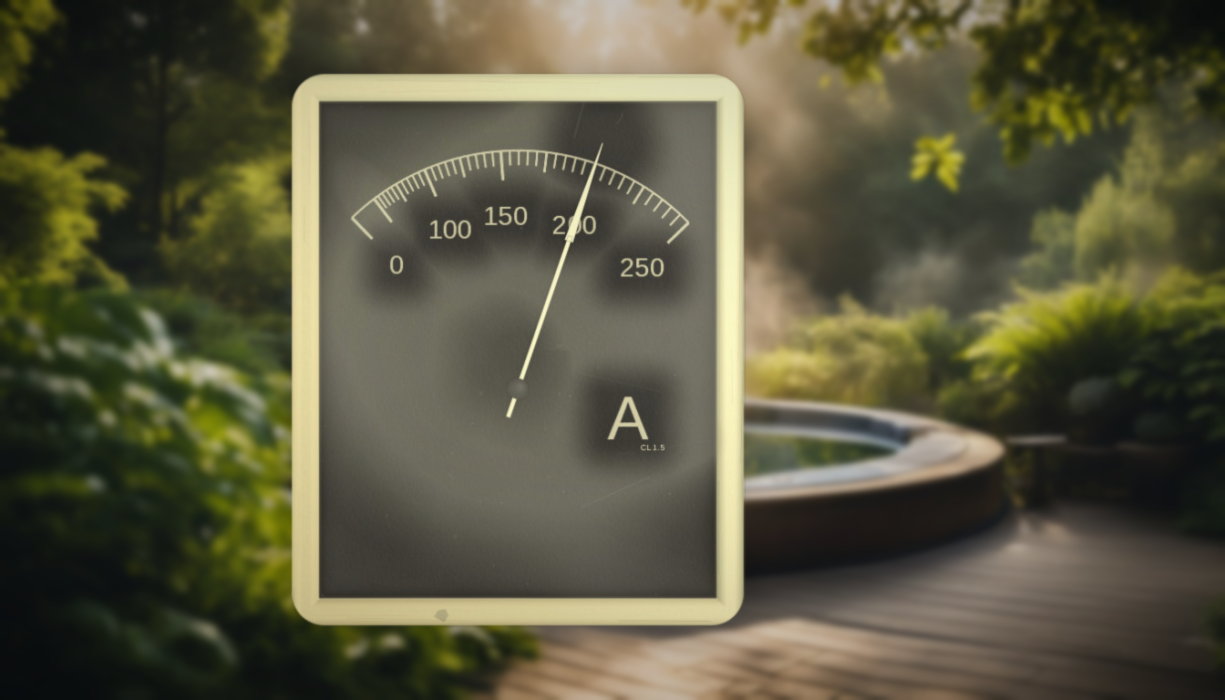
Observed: 200 A
